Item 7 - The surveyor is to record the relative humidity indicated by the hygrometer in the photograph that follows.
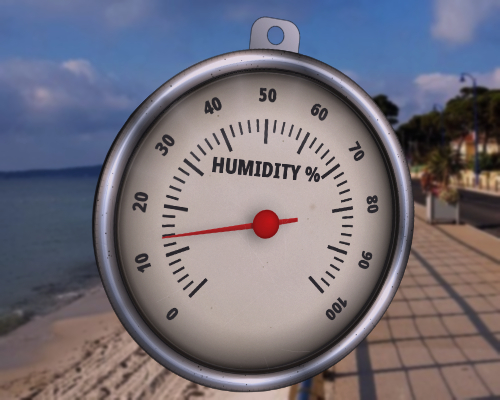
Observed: 14 %
